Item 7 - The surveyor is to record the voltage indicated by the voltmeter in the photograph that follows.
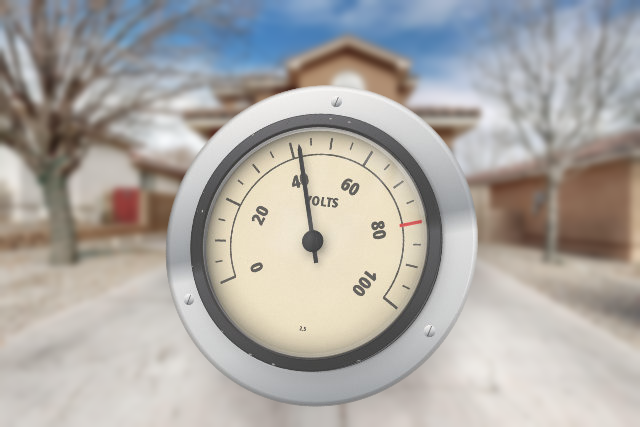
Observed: 42.5 V
